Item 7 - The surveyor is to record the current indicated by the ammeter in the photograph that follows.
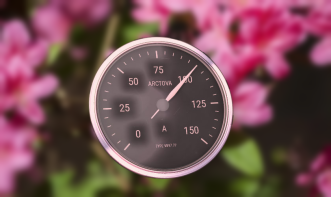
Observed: 100 A
